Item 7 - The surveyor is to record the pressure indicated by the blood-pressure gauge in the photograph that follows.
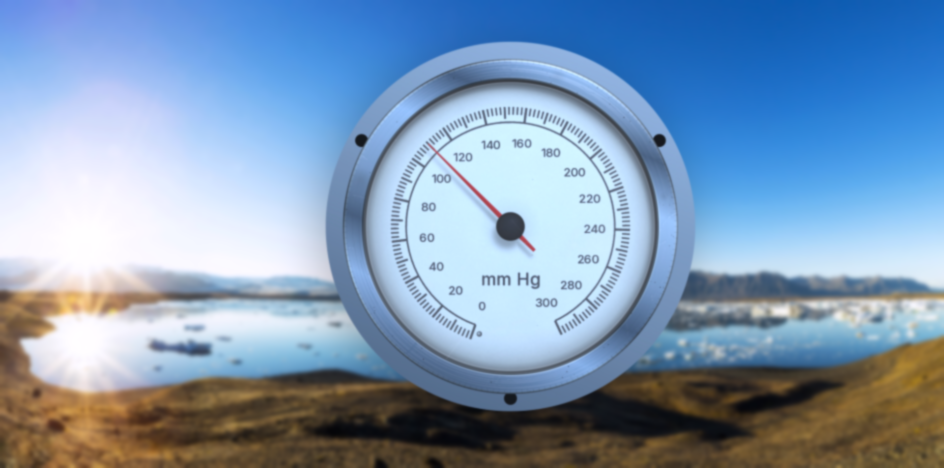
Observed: 110 mmHg
